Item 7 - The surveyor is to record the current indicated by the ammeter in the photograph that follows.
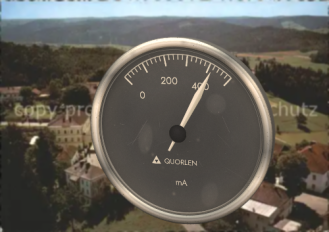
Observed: 420 mA
